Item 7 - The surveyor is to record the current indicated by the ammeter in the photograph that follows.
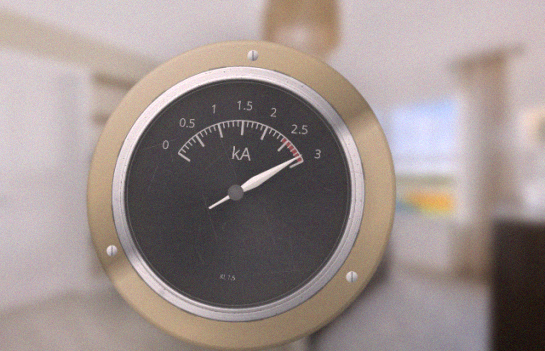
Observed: 2.9 kA
